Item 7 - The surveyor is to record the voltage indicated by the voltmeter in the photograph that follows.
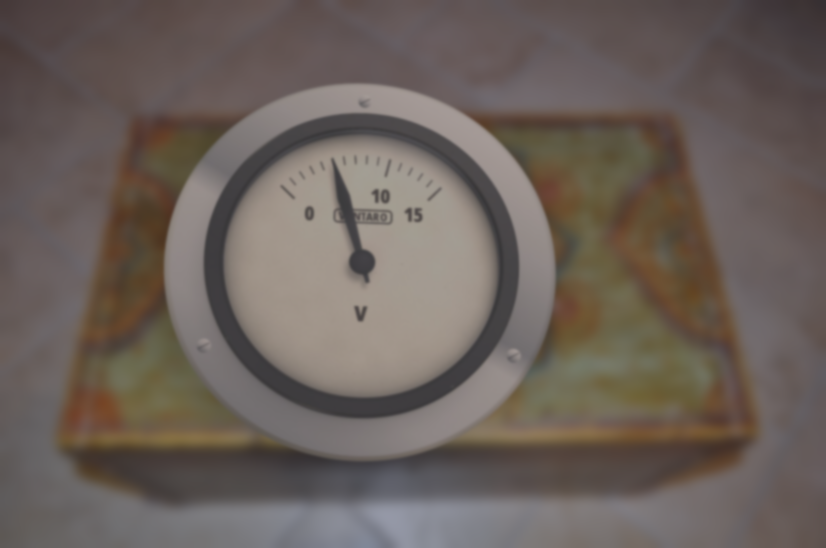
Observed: 5 V
